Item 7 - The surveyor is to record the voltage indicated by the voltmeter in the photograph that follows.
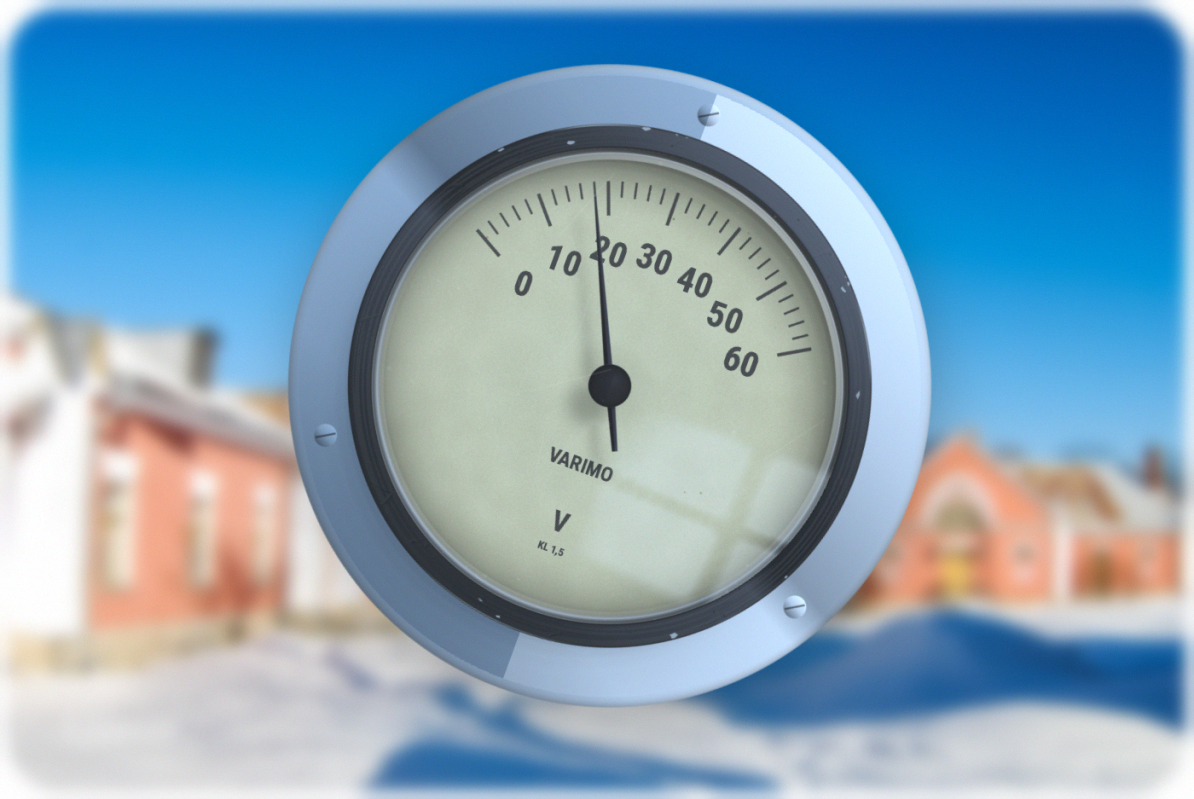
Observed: 18 V
